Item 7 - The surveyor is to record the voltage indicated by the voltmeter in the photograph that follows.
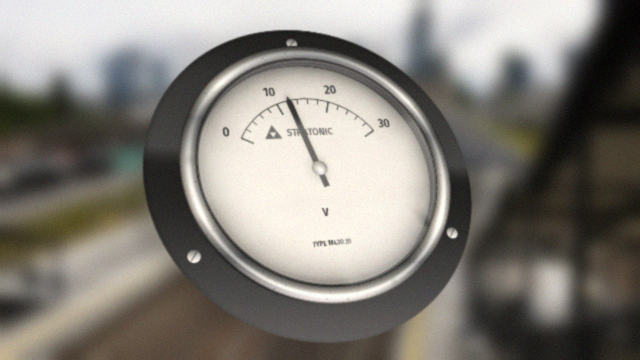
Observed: 12 V
